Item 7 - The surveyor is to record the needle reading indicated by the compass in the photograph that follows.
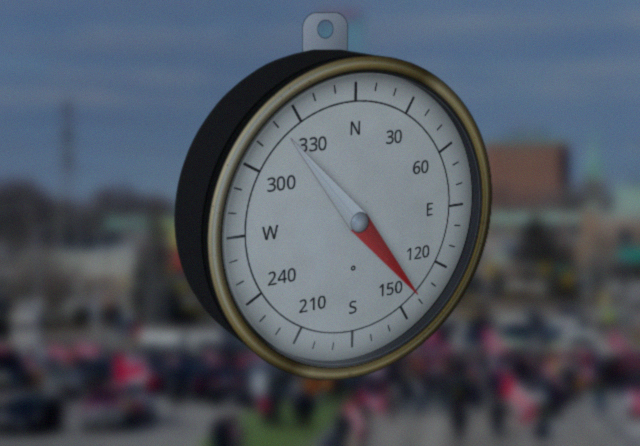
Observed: 140 °
